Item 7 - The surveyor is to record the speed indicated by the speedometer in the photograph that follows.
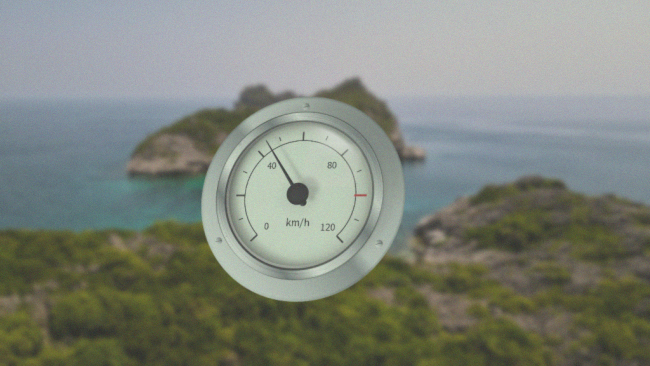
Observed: 45 km/h
